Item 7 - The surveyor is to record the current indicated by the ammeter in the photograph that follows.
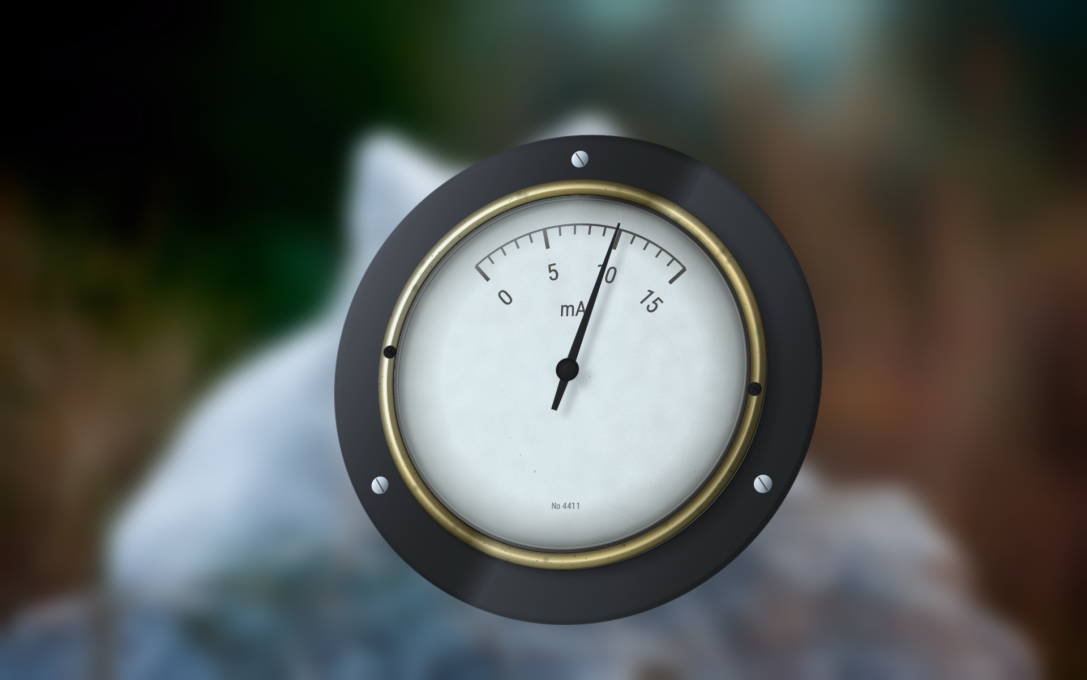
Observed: 10 mA
